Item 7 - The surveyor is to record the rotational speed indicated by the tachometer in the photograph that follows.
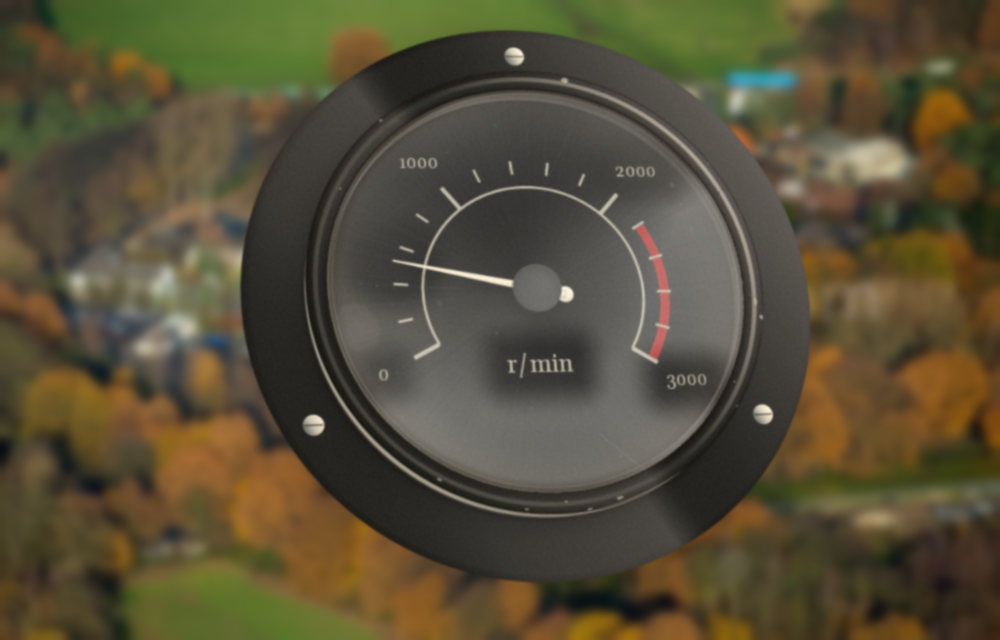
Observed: 500 rpm
